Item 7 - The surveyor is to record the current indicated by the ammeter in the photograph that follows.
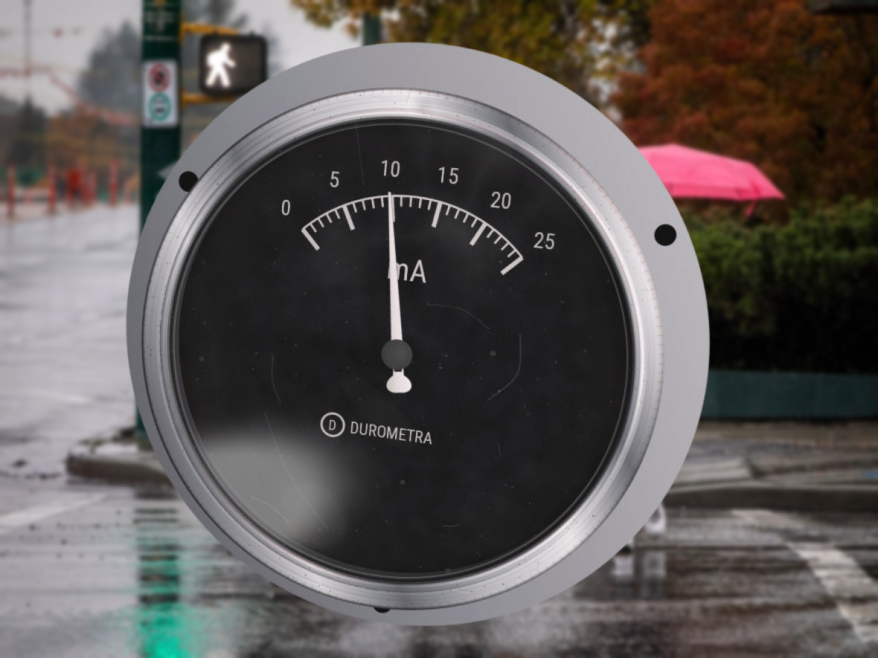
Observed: 10 mA
